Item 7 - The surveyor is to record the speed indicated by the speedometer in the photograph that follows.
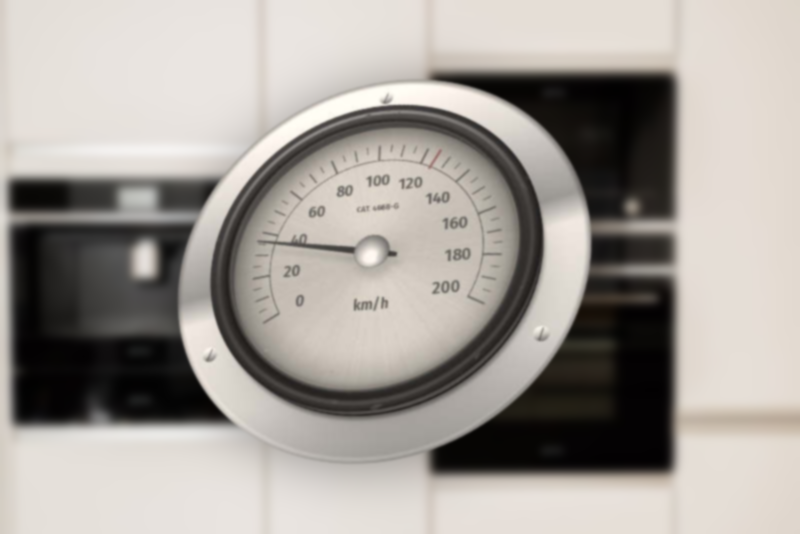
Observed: 35 km/h
